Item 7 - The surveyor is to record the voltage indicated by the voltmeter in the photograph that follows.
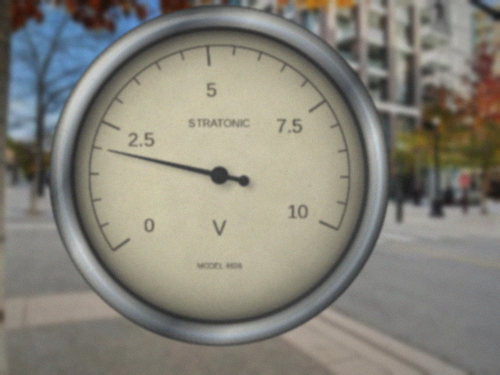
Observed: 2 V
